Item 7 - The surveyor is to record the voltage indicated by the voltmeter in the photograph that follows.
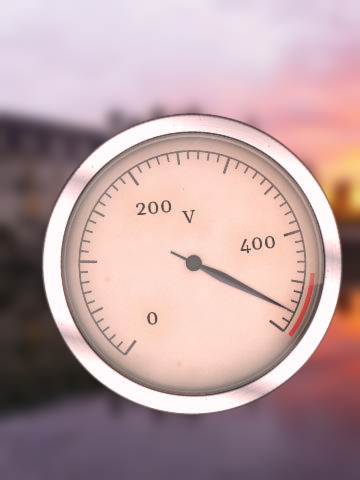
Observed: 480 V
